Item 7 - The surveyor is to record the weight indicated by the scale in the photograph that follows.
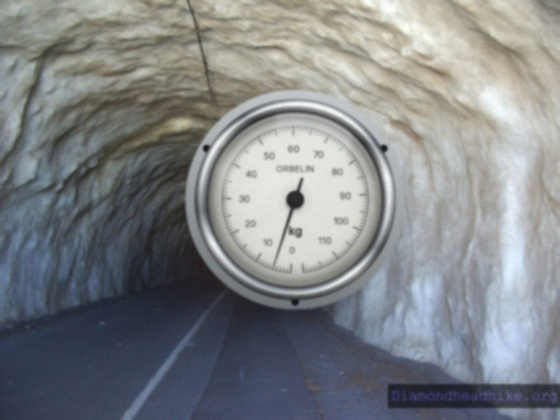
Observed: 5 kg
